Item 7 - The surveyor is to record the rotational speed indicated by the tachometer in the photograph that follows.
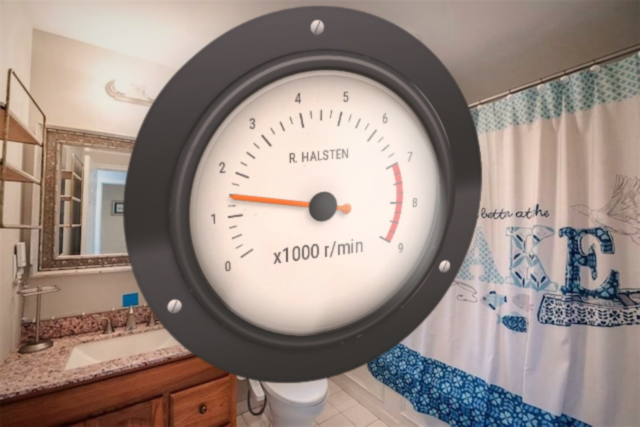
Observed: 1500 rpm
